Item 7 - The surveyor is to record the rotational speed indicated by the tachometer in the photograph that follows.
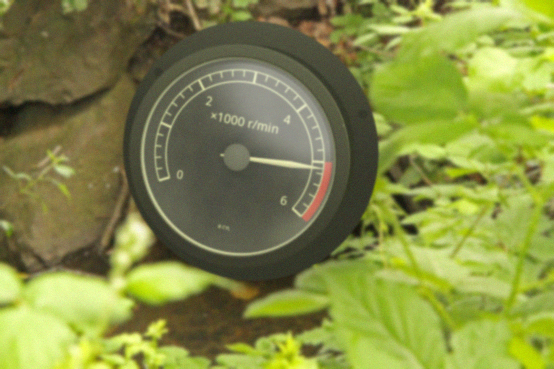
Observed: 5100 rpm
